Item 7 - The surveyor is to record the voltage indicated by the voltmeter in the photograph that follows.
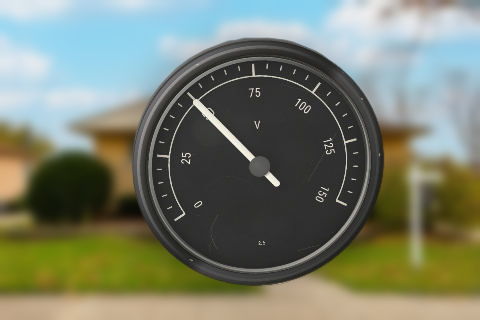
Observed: 50 V
